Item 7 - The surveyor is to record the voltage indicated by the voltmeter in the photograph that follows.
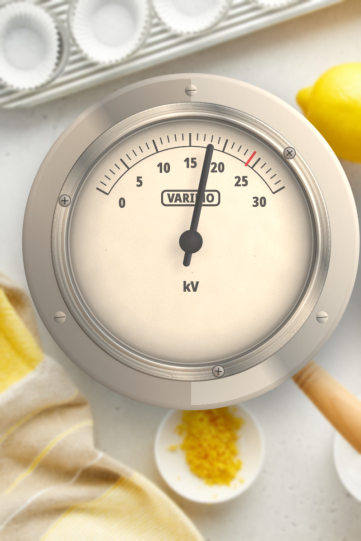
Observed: 18 kV
